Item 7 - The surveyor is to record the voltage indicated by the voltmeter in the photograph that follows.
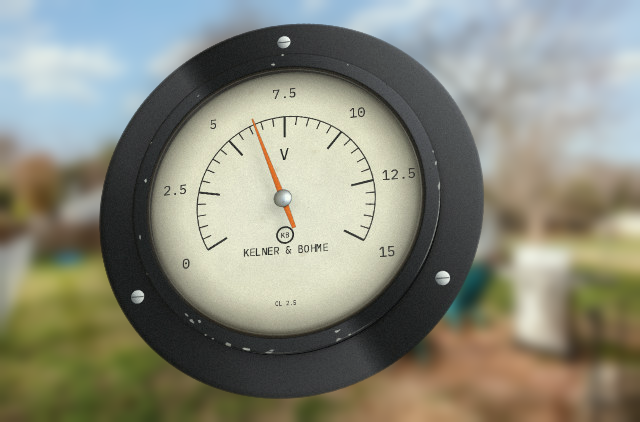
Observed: 6.25 V
